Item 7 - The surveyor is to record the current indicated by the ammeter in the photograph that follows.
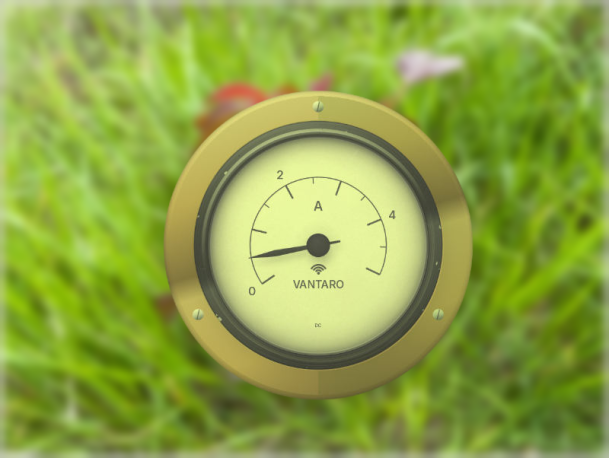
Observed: 0.5 A
